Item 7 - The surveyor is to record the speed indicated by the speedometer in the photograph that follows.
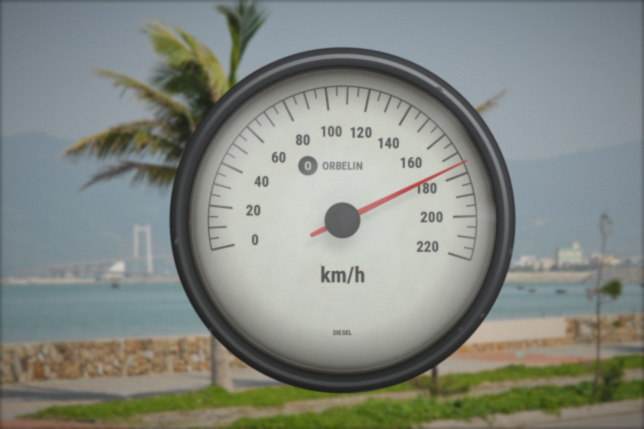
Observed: 175 km/h
